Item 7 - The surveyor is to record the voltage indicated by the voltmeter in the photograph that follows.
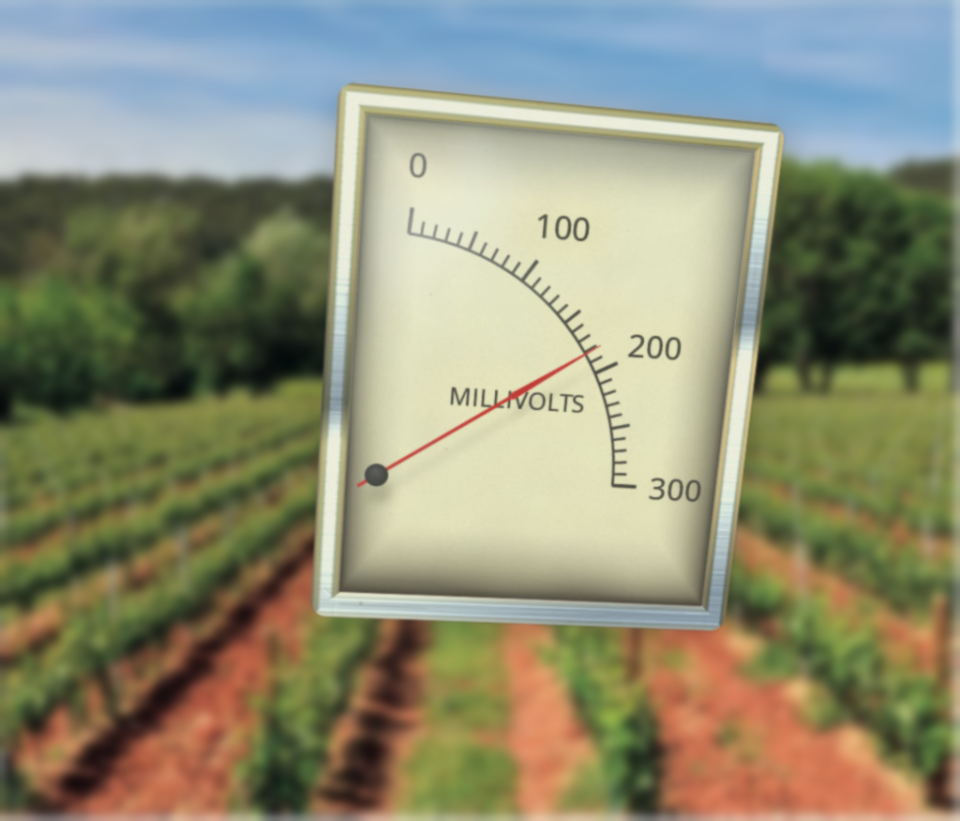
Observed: 180 mV
